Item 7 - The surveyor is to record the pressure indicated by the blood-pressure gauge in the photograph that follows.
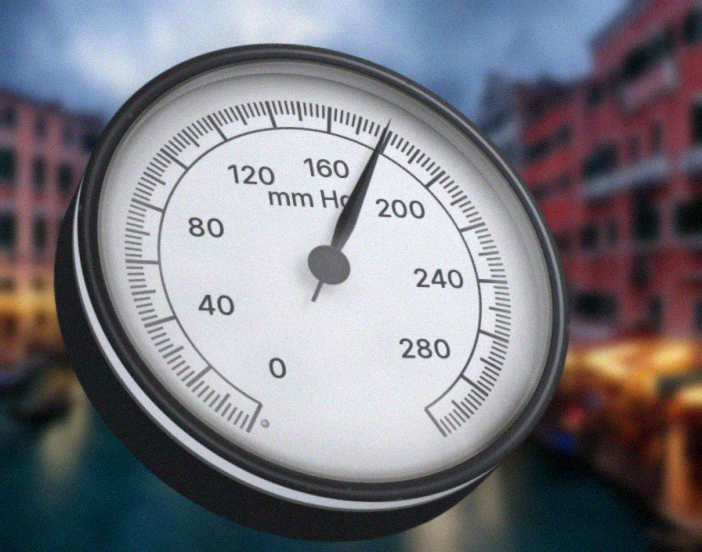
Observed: 178 mmHg
